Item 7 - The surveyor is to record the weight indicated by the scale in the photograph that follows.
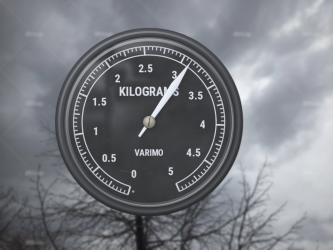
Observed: 3.1 kg
